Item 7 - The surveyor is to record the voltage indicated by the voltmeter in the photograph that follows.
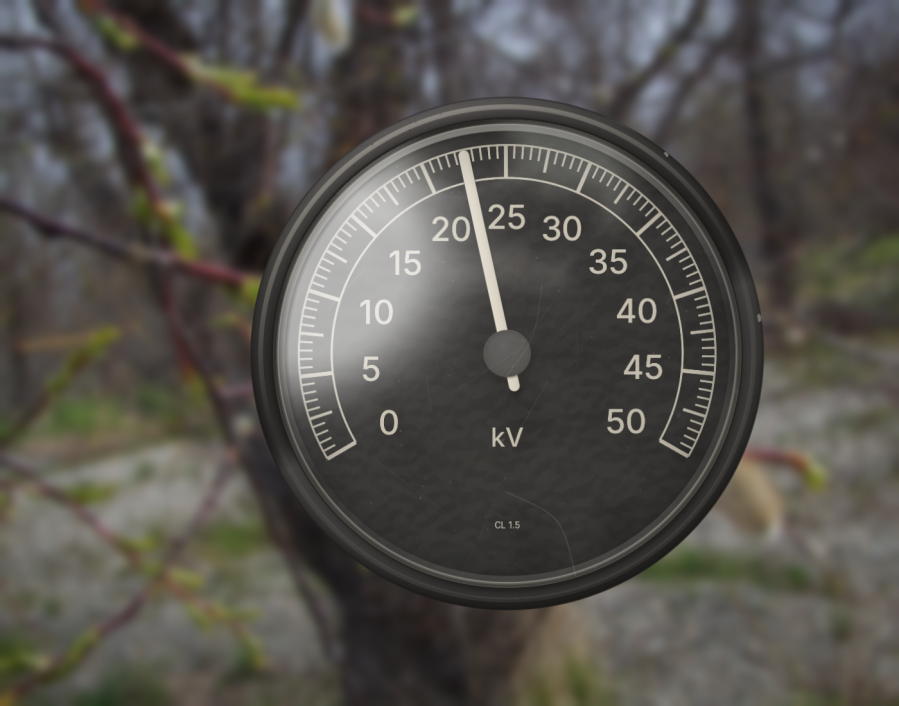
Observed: 22.5 kV
